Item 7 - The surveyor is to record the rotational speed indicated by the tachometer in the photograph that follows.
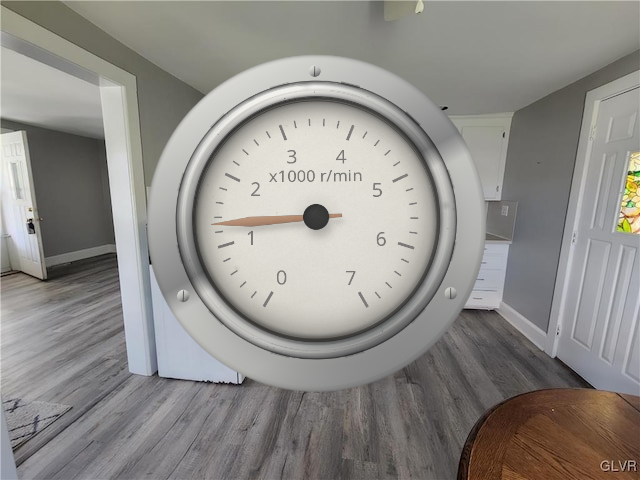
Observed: 1300 rpm
